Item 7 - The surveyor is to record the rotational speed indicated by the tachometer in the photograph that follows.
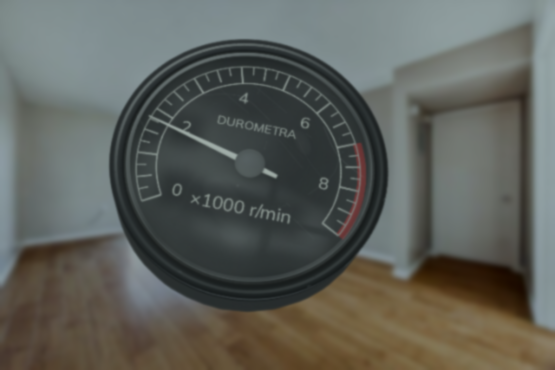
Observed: 1750 rpm
